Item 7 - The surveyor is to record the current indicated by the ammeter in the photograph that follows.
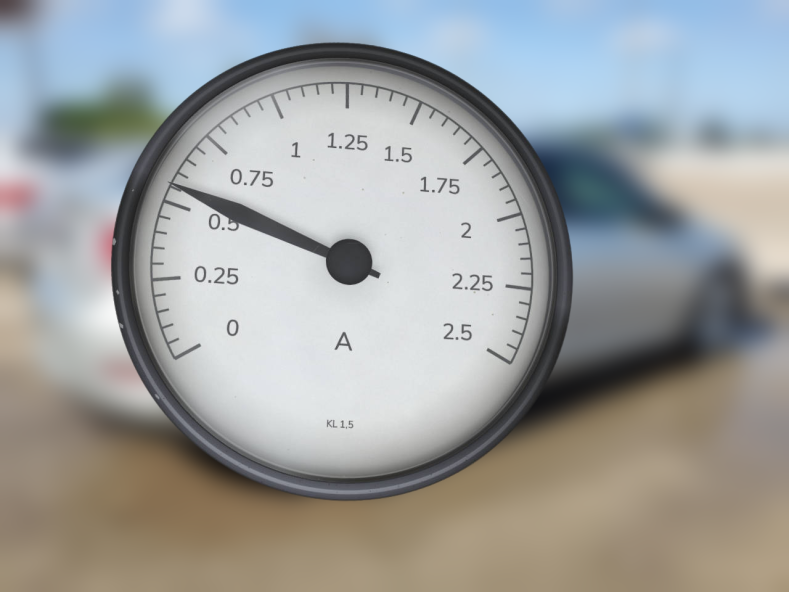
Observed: 0.55 A
